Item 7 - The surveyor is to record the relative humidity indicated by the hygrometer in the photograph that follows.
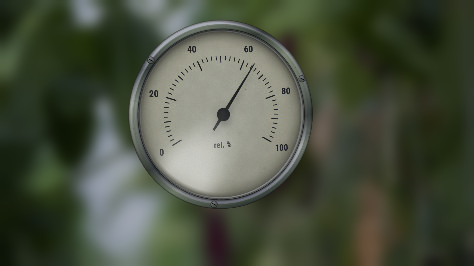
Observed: 64 %
